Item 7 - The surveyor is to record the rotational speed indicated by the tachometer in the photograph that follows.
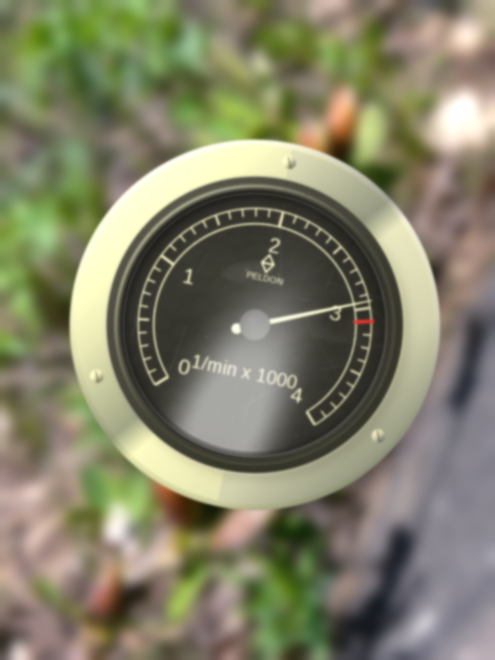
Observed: 2950 rpm
